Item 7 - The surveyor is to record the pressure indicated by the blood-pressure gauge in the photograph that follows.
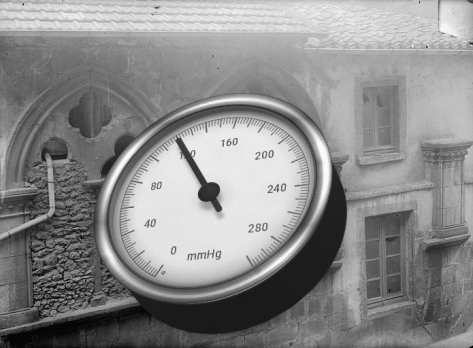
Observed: 120 mmHg
